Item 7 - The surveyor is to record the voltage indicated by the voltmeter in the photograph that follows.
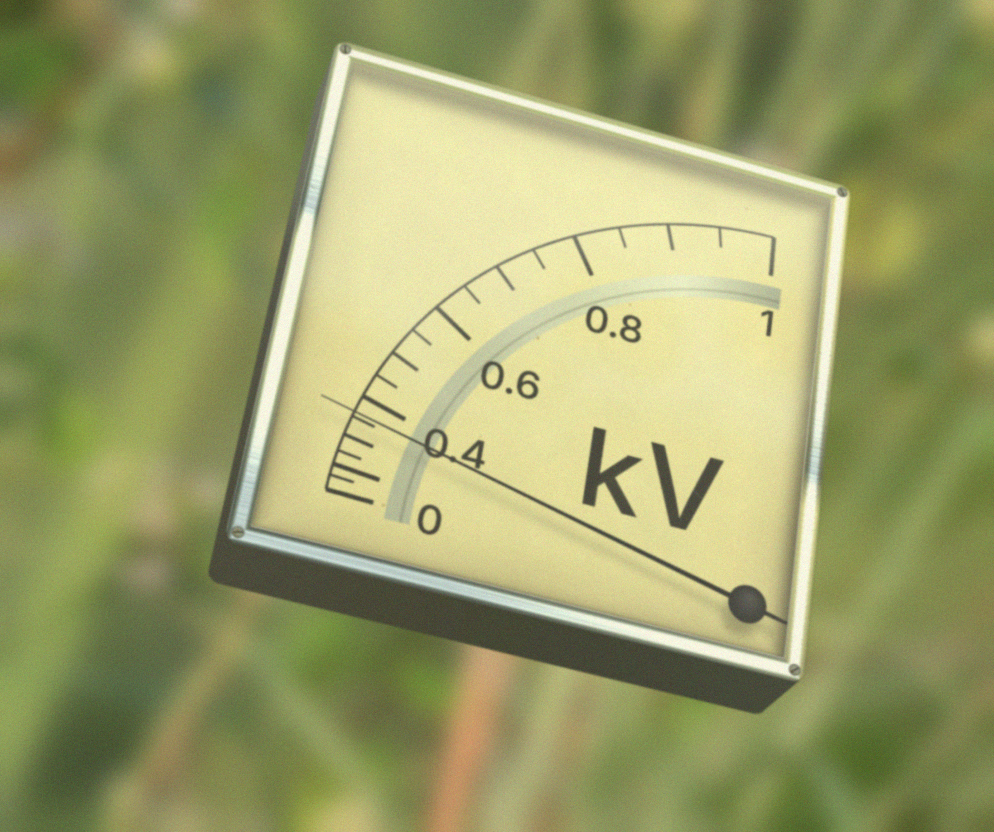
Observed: 0.35 kV
